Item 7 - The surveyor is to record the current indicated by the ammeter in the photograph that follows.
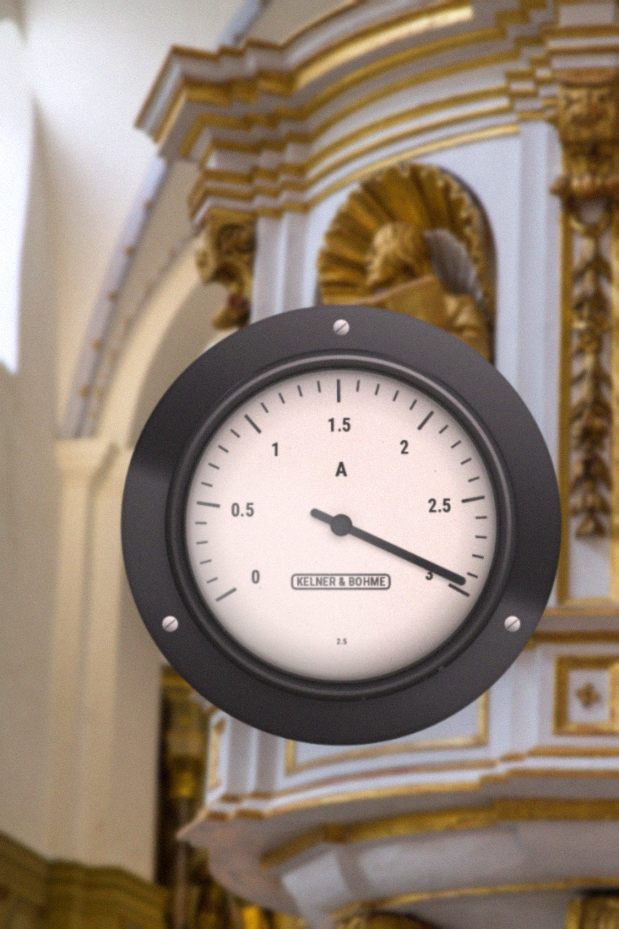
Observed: 2.95 A
